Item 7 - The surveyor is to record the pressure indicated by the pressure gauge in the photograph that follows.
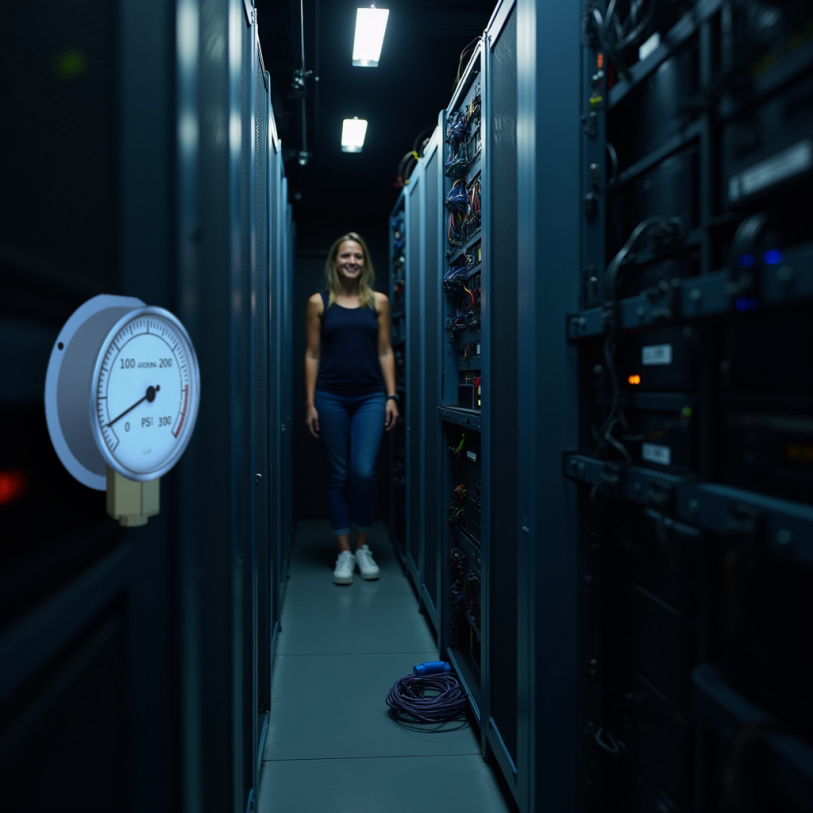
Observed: 25 psi
